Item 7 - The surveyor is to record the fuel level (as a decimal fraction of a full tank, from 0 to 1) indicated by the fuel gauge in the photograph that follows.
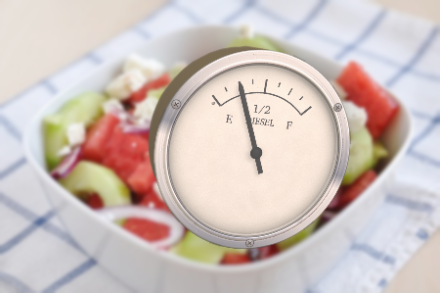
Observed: 0.25
